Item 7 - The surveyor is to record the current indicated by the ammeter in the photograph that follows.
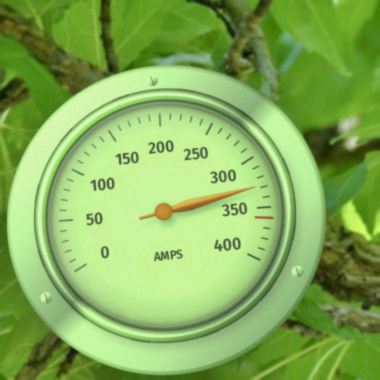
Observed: 330 A
